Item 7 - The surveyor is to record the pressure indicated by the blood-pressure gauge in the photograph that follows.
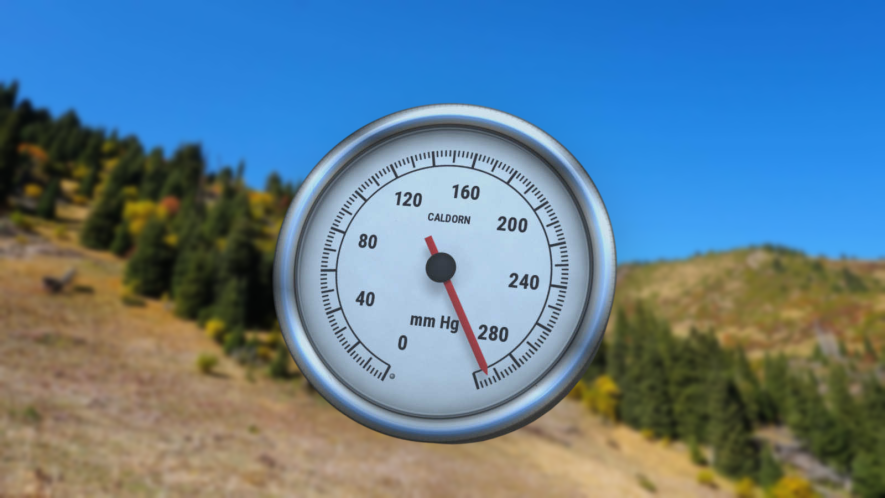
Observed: 294 mmHg
